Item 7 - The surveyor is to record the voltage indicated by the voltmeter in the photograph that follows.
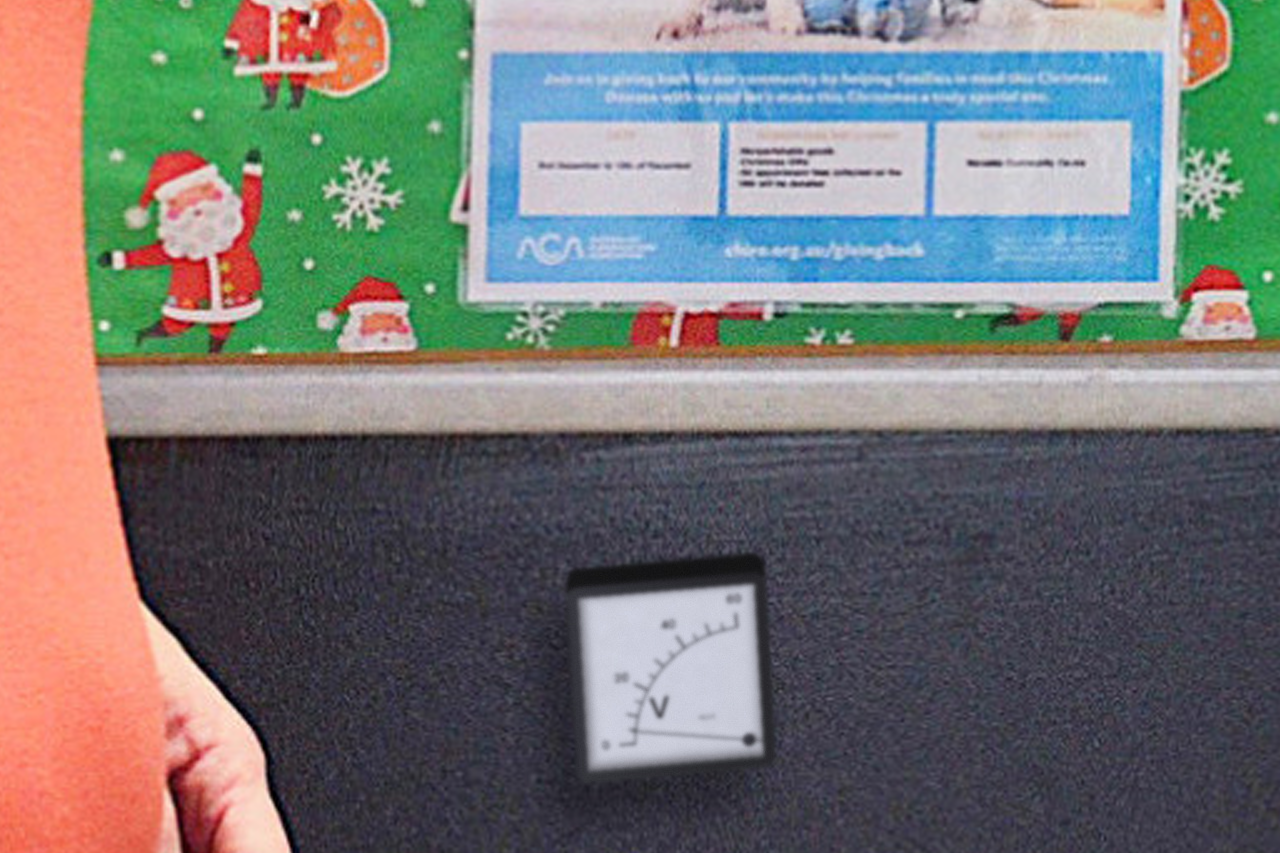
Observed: 5 V
